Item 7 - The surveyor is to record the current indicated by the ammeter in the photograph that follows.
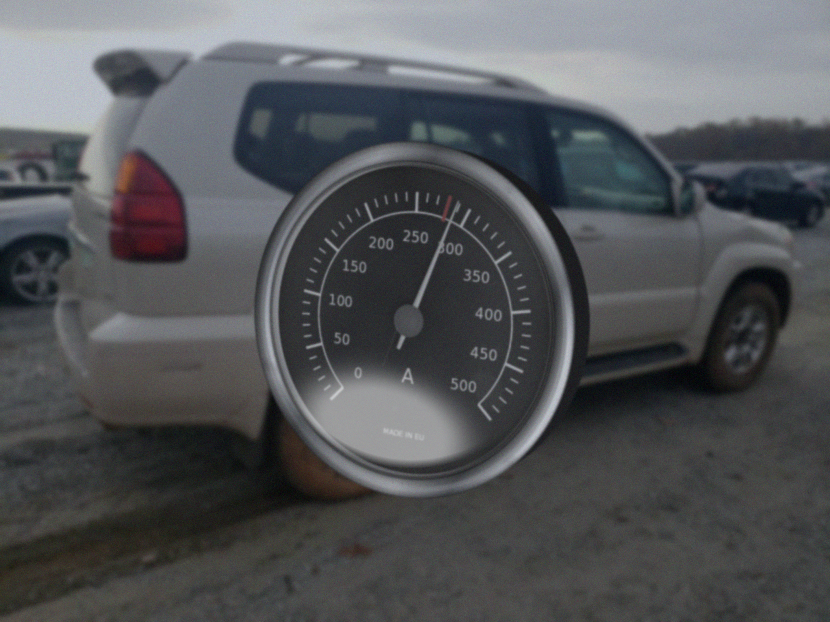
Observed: 290 A
